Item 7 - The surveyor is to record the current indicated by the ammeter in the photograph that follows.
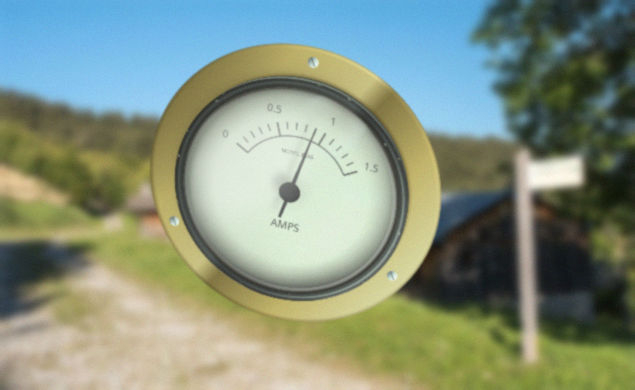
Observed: 0.9 A
